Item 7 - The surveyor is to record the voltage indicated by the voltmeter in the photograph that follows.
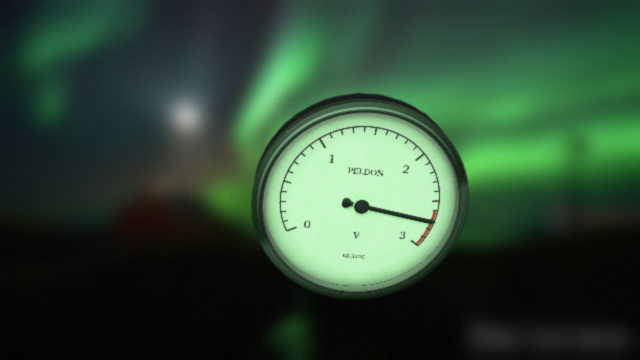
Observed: 2.7 V
